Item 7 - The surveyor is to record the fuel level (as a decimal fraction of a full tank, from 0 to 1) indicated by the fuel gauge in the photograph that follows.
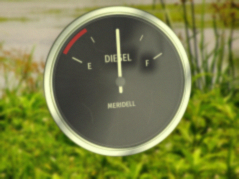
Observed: 0.5
